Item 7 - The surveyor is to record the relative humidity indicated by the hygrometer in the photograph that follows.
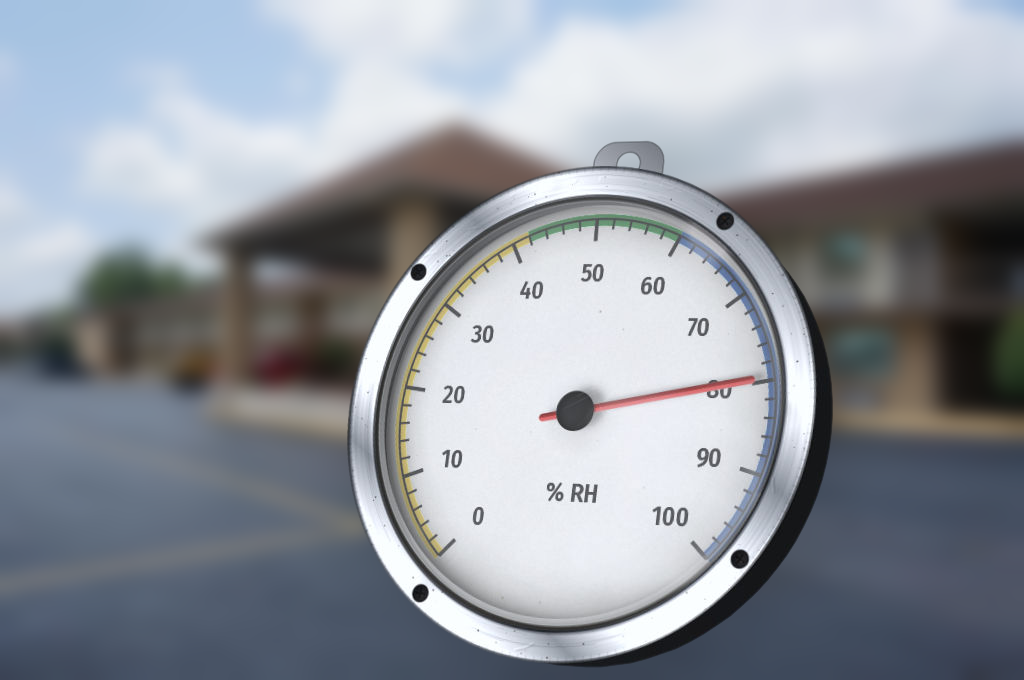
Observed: 80 %
